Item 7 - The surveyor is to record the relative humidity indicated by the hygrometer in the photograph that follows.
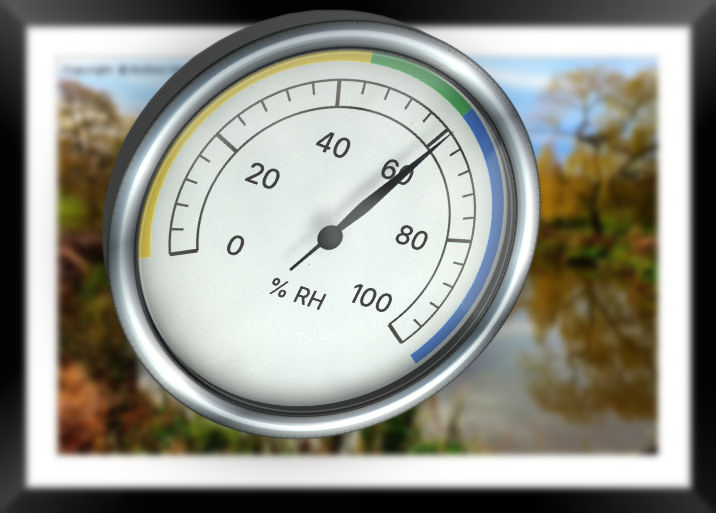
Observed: 60 %
